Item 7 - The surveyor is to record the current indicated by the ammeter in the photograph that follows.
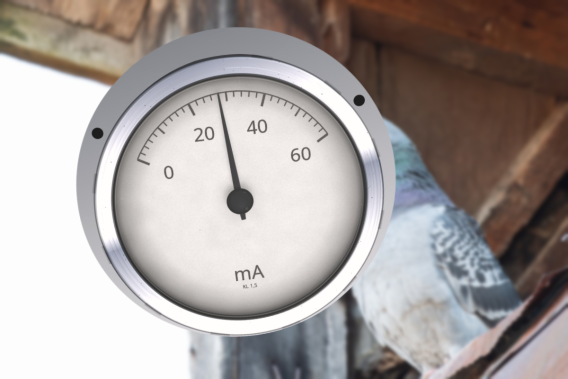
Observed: 28 mA
